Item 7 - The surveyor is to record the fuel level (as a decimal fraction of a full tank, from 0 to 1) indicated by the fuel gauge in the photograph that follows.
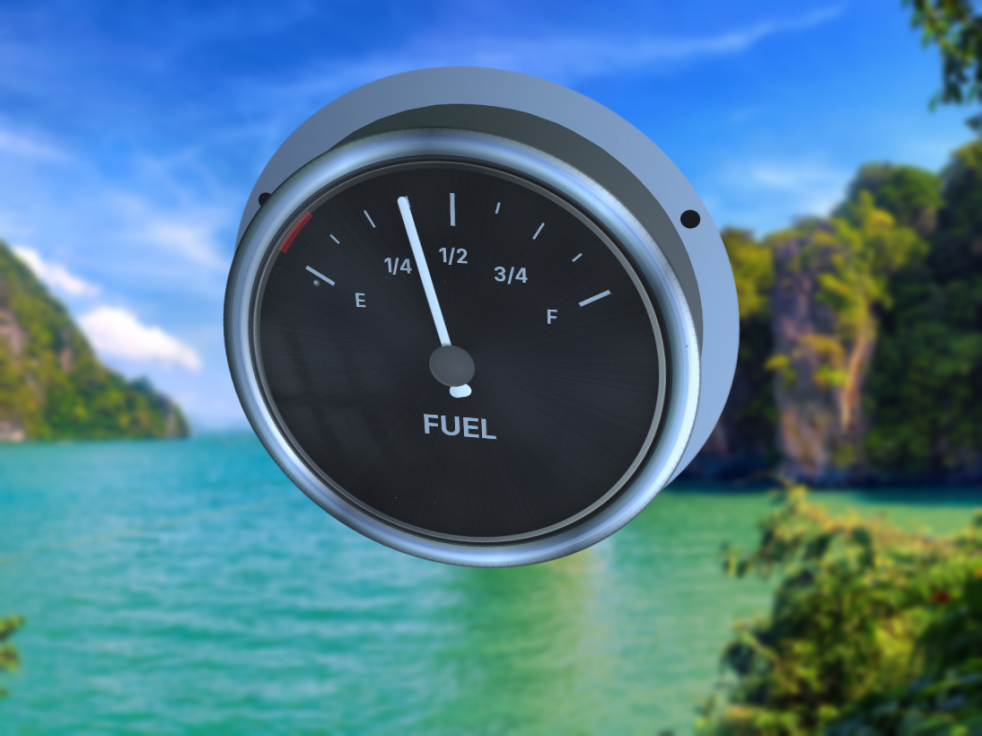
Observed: 0.375
